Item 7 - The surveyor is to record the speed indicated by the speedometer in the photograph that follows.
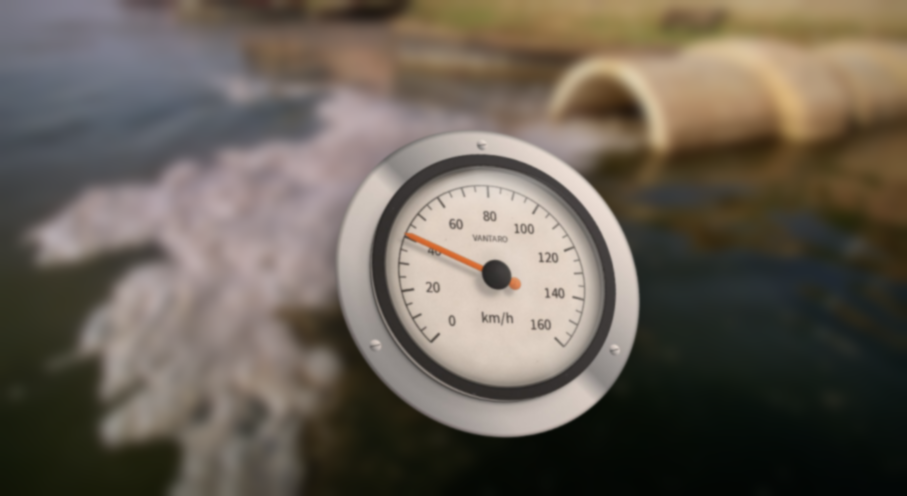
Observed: 40 km/h
